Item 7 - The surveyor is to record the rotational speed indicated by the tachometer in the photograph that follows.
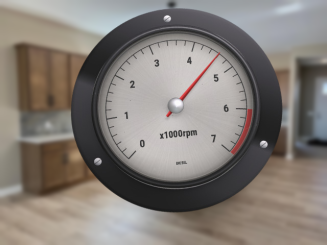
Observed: 4600 rpm
